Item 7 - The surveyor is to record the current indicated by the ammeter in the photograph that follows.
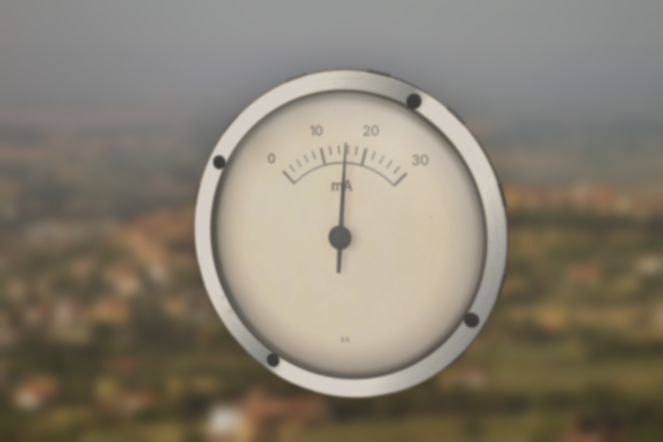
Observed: 16 mA
